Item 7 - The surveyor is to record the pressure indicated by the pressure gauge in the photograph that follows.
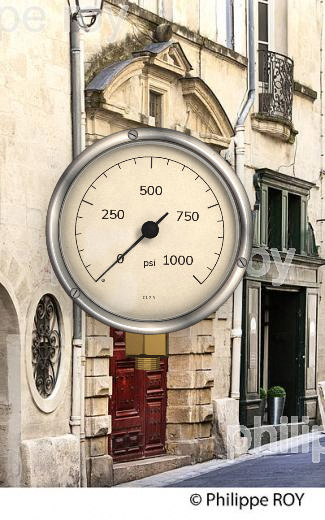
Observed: 0 psi
